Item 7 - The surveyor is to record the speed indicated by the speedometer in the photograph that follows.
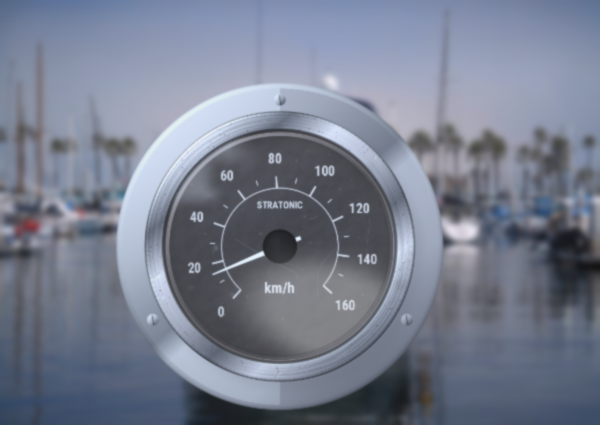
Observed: 15 km/h
